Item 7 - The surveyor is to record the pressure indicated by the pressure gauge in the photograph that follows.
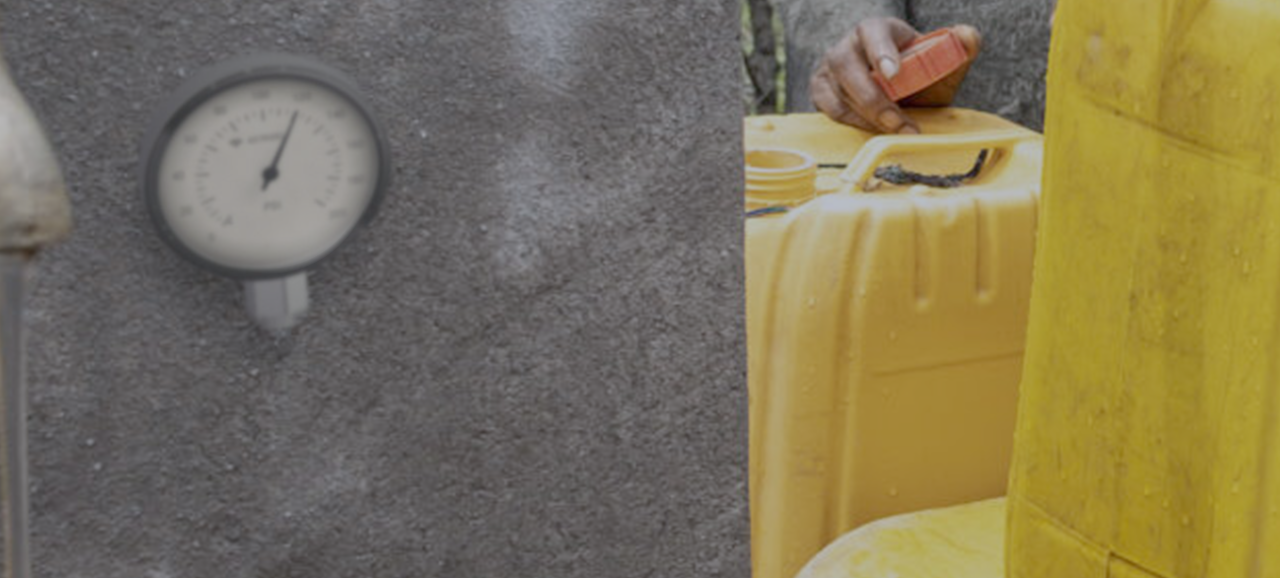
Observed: 120 psi
